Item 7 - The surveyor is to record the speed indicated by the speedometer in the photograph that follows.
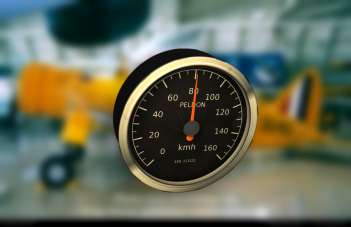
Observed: 80 km/h
